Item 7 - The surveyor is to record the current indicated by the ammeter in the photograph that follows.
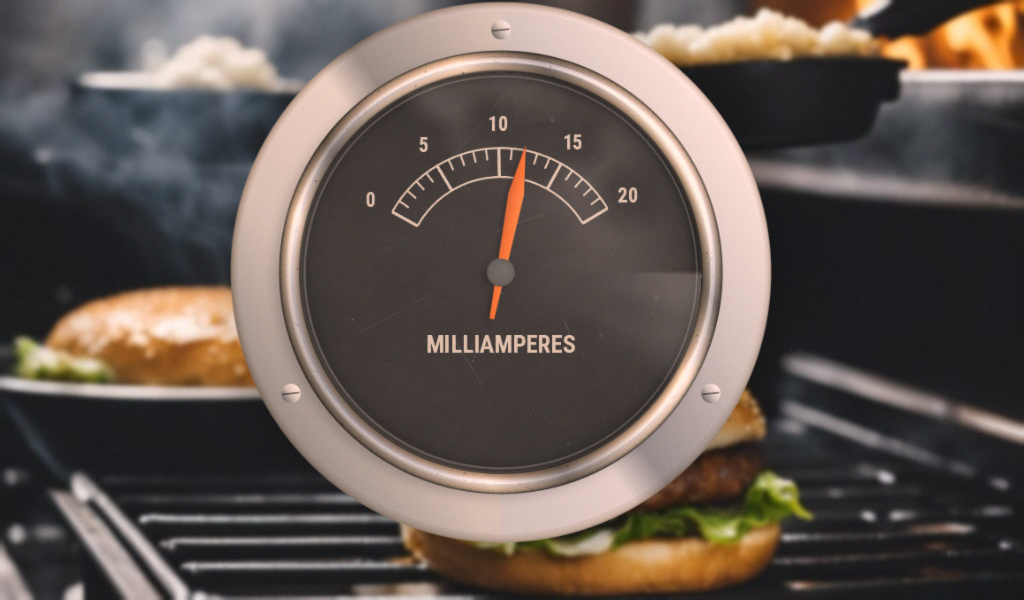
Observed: 12 mA
